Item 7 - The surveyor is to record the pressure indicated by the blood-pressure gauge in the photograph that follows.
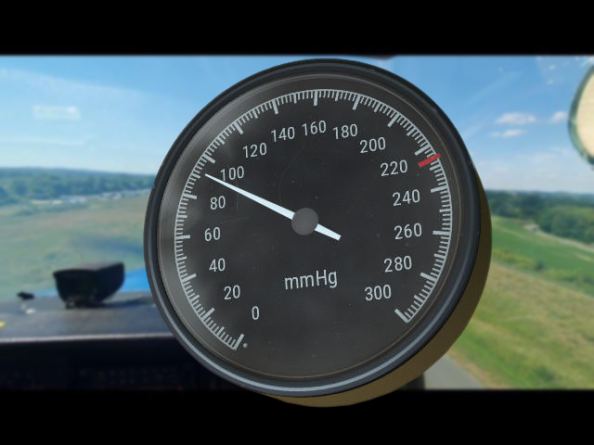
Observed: 92 mmHg
